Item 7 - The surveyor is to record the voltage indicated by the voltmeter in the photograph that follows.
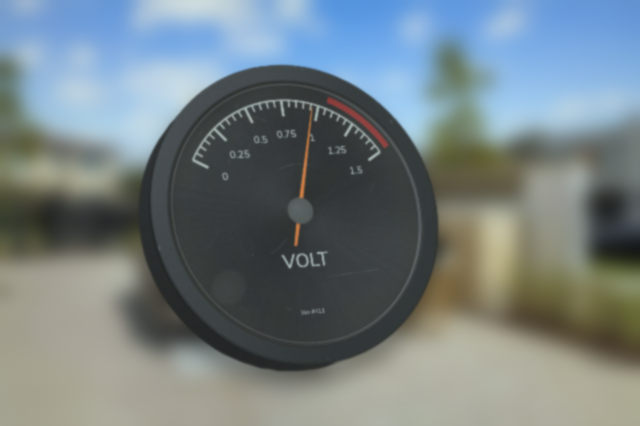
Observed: 0.95 V
